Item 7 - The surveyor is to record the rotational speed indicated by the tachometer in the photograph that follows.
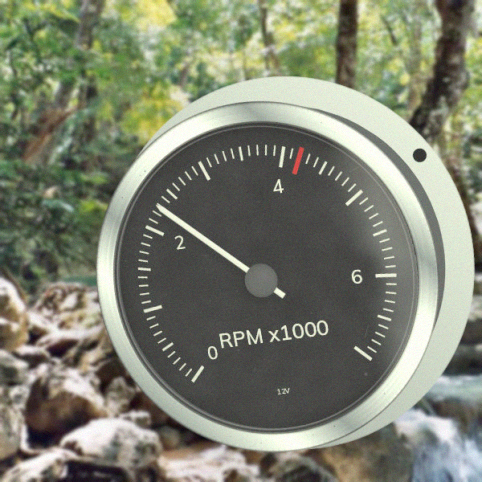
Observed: 2300 rpm
